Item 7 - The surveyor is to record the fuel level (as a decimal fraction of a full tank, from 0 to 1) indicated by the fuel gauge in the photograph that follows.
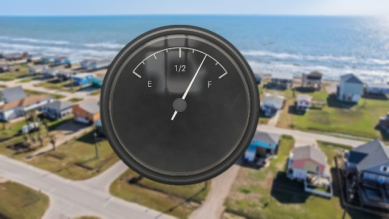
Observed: 0.75
